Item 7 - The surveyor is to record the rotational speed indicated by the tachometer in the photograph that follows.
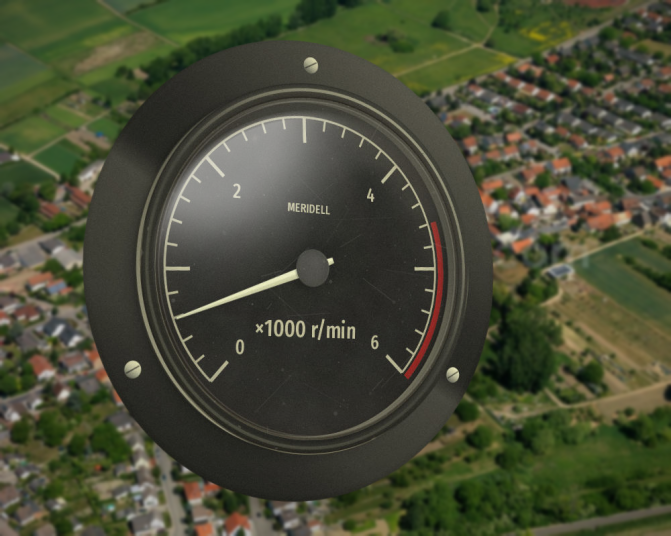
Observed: 600 rpm
